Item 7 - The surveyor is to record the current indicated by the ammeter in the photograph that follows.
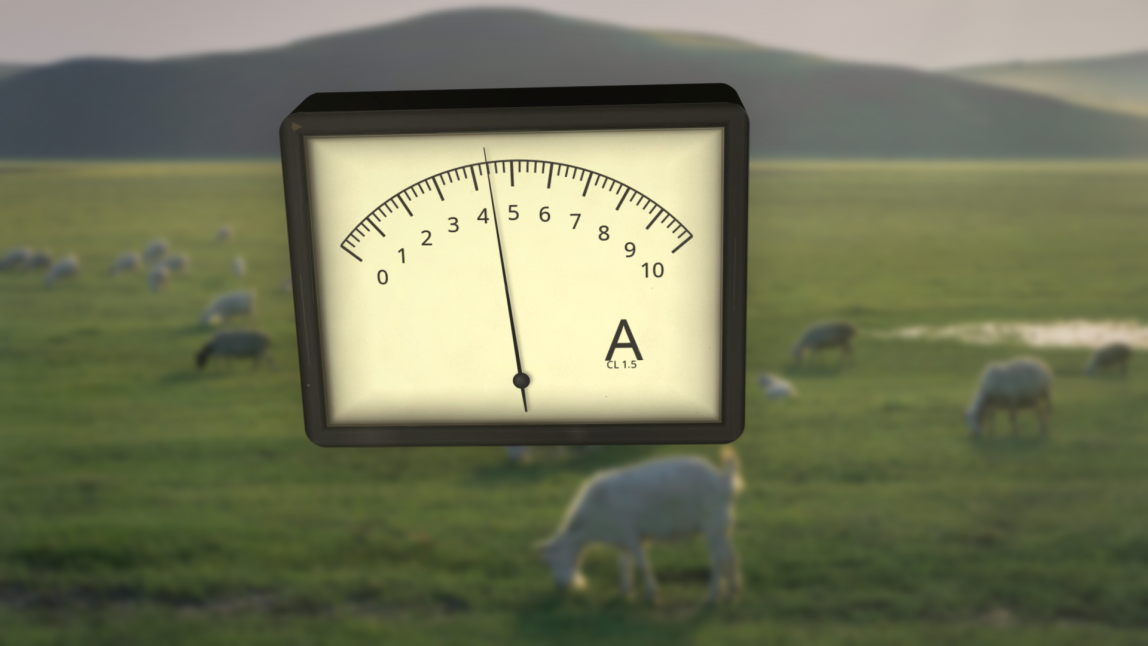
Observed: 4.4 A
